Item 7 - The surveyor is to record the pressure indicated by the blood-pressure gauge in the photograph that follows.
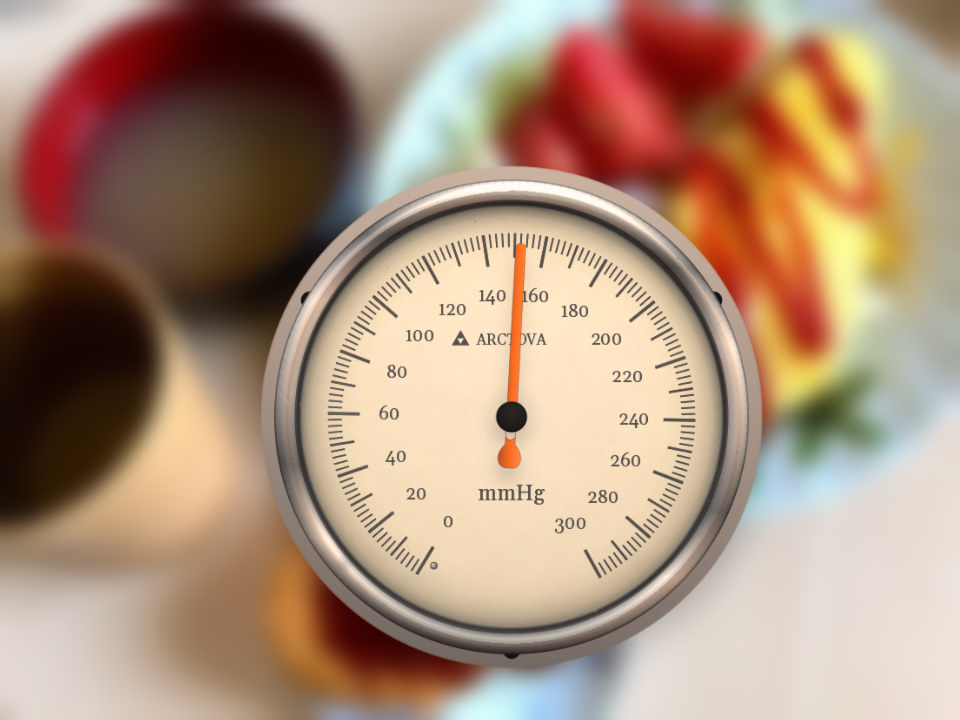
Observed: 152 mmHg
